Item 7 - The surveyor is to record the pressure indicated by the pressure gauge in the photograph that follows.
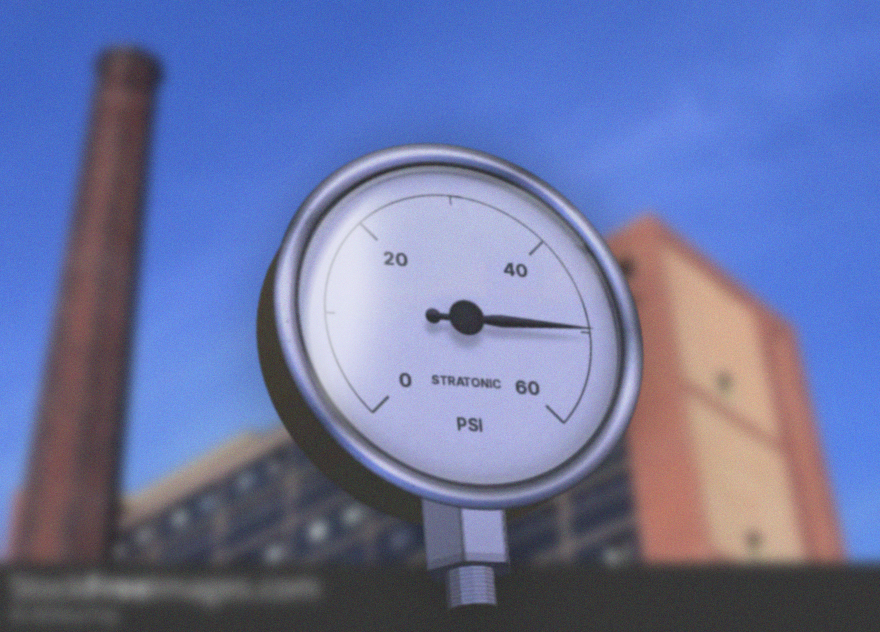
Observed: 50 psi
